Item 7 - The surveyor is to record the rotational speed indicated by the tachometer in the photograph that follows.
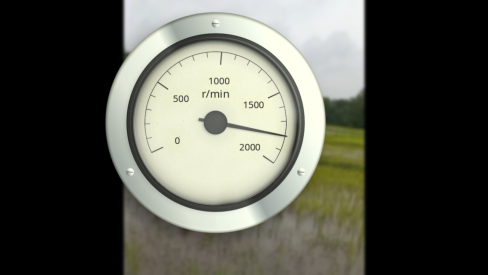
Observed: 1800 rpm
